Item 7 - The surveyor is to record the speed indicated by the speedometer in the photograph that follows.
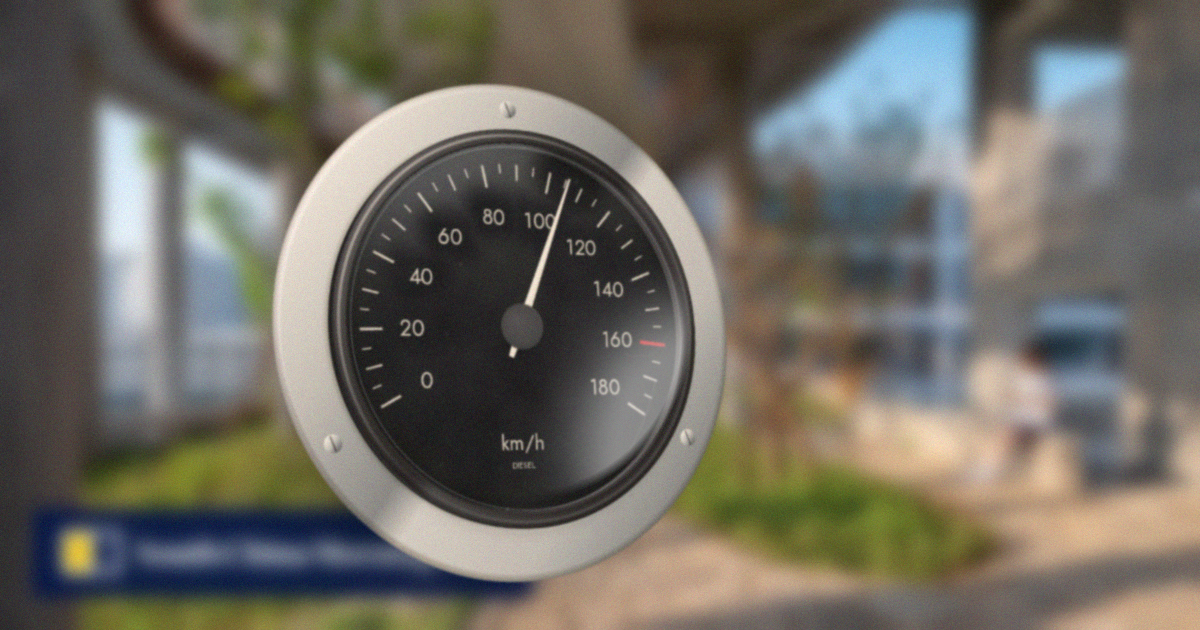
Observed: 105 km/h
